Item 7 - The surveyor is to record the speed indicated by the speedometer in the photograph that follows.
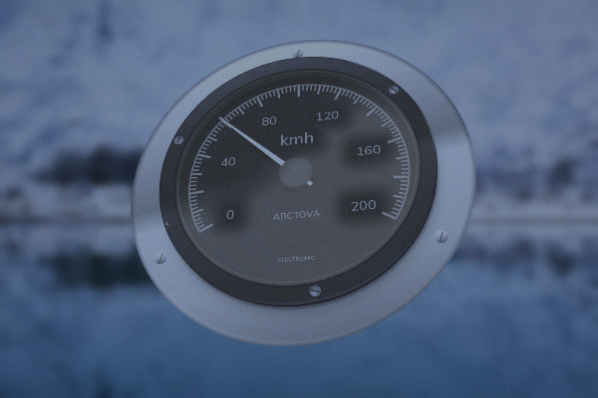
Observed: 60 km/h
